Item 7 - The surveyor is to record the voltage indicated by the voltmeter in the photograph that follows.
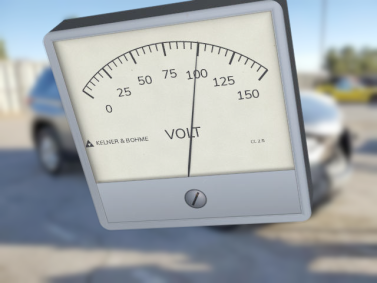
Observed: 100 V
